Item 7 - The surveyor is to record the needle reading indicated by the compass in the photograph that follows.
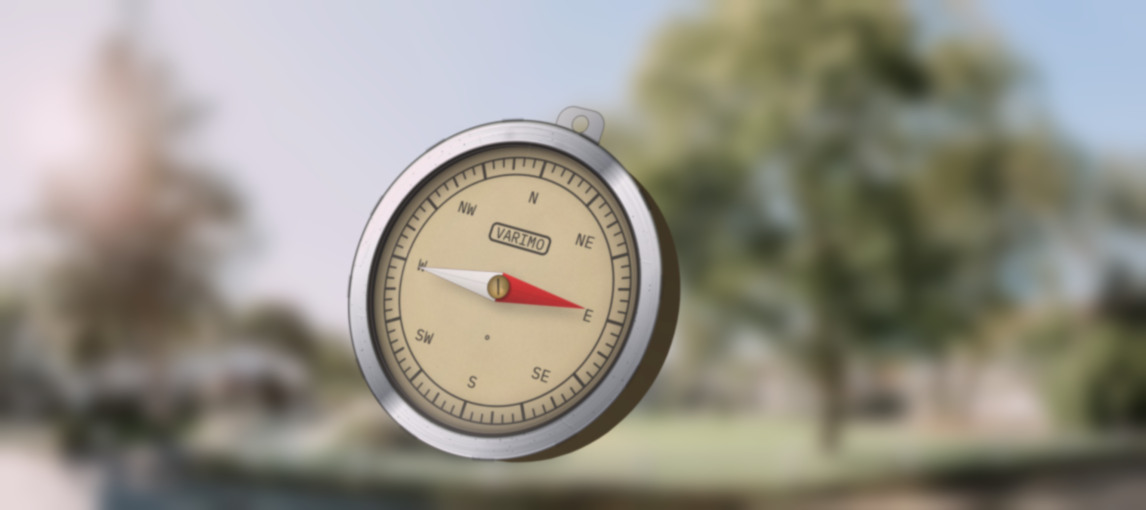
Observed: 87.5 °
